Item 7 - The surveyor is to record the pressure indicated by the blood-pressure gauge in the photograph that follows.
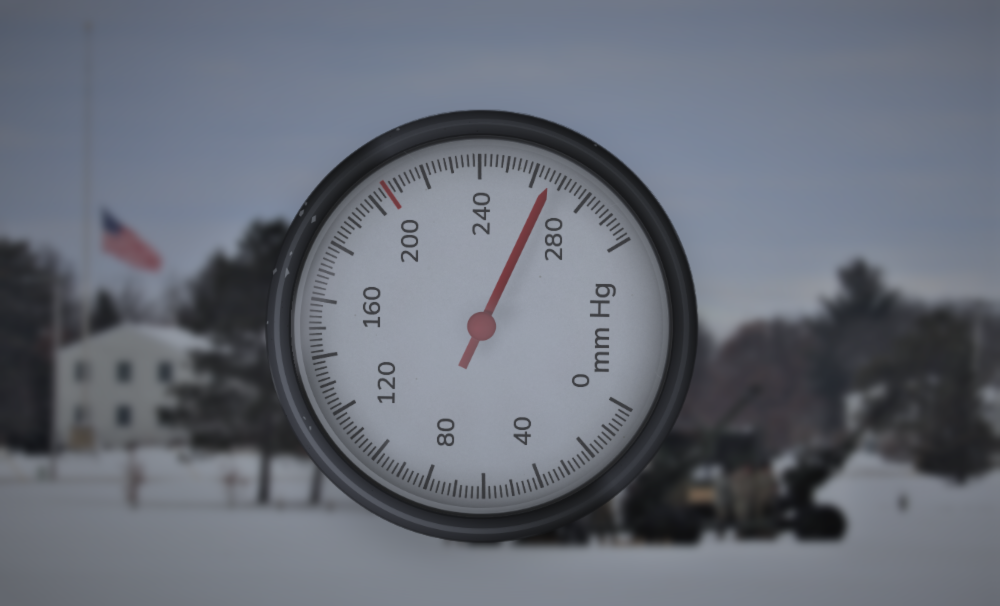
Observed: 266 mmHg
